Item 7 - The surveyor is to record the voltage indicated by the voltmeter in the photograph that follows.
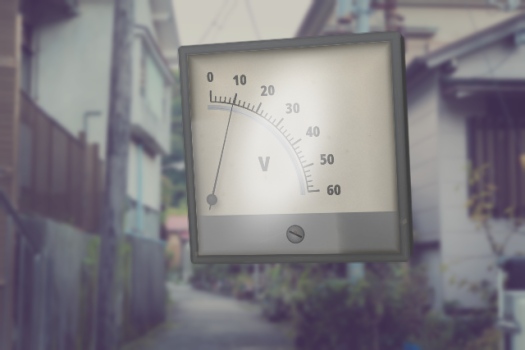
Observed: 10 V
